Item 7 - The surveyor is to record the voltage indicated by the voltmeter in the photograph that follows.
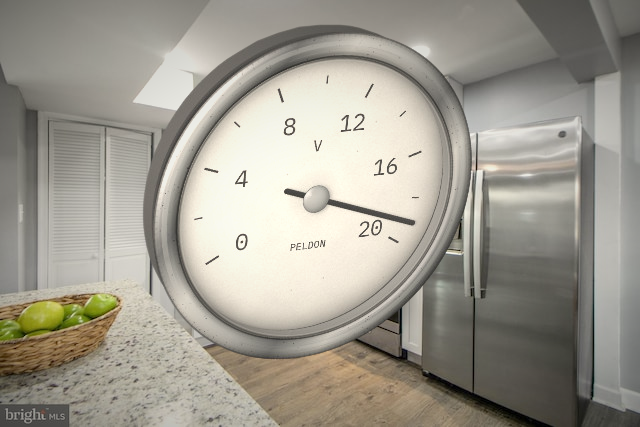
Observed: 19 V
